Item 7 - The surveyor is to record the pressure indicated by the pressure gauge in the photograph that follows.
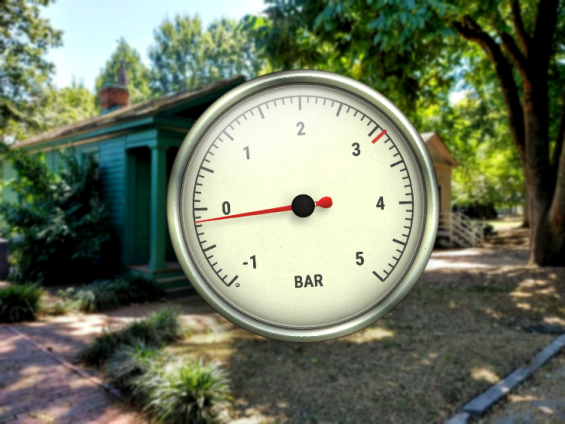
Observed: -0.15 bar
